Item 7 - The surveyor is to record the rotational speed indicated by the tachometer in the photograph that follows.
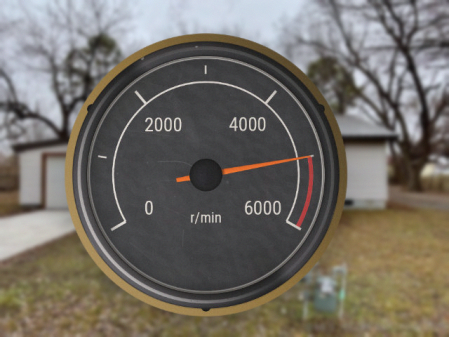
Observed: 5000 rpm
